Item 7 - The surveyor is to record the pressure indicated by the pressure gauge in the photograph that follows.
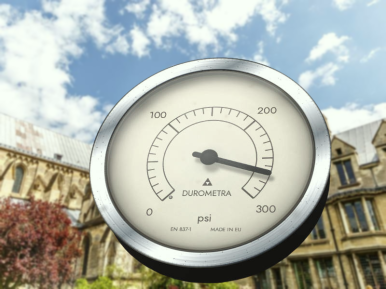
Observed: 270 psi
